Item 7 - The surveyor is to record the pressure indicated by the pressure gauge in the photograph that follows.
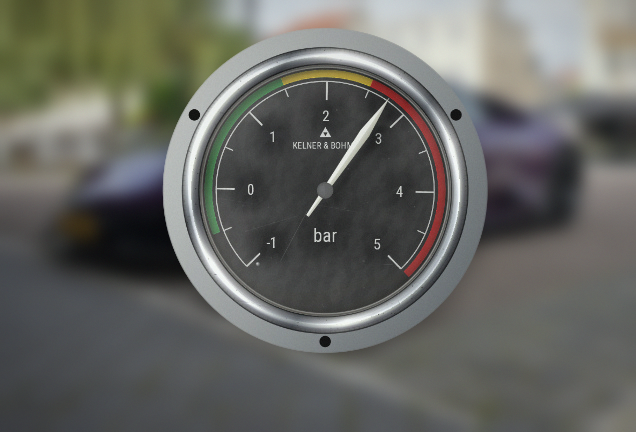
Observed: 2.75 bar
